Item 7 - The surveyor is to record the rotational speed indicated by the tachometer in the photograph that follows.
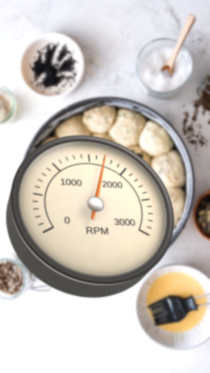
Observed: 1700 rpm
